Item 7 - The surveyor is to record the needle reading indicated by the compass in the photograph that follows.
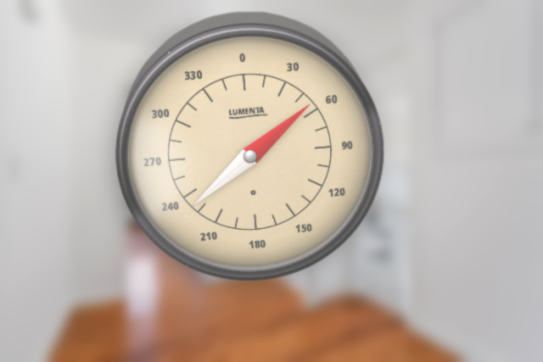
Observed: 52.5 °
